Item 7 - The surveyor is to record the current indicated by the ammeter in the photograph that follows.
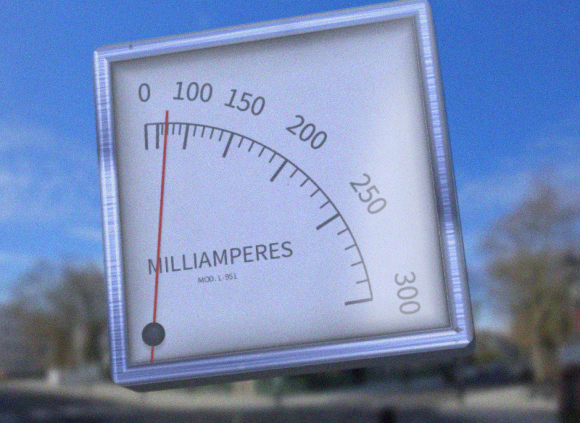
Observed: 70 mA
